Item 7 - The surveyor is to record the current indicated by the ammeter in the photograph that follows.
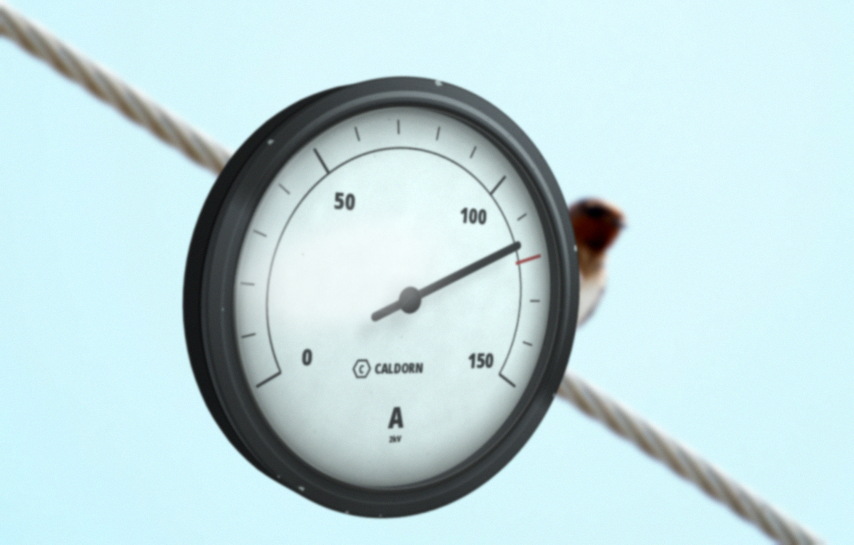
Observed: 115 A
